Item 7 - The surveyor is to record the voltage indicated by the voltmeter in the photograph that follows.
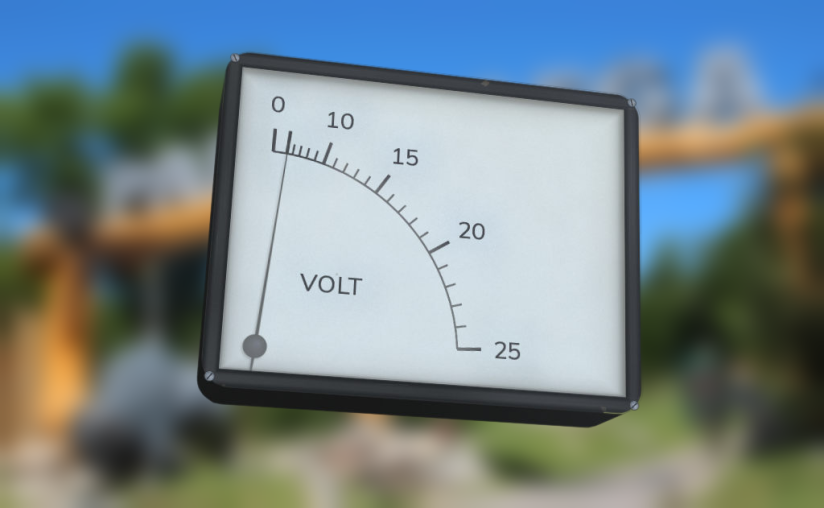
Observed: 5 V
